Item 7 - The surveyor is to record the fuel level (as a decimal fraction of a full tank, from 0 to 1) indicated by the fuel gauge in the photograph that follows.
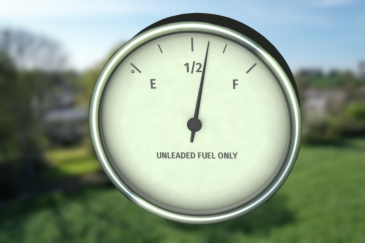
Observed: 0.625
